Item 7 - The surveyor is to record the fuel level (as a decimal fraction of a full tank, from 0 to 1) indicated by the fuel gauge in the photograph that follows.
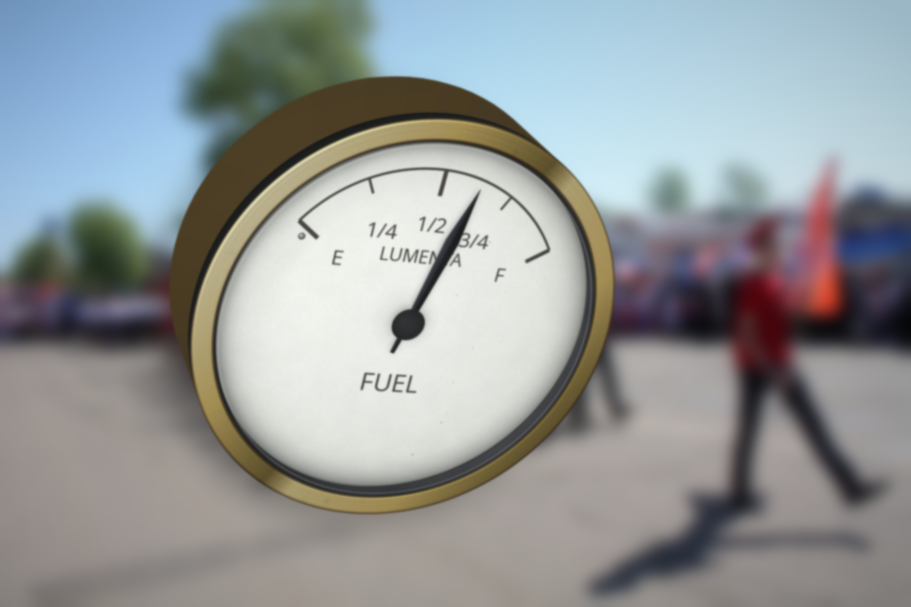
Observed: 0.625
